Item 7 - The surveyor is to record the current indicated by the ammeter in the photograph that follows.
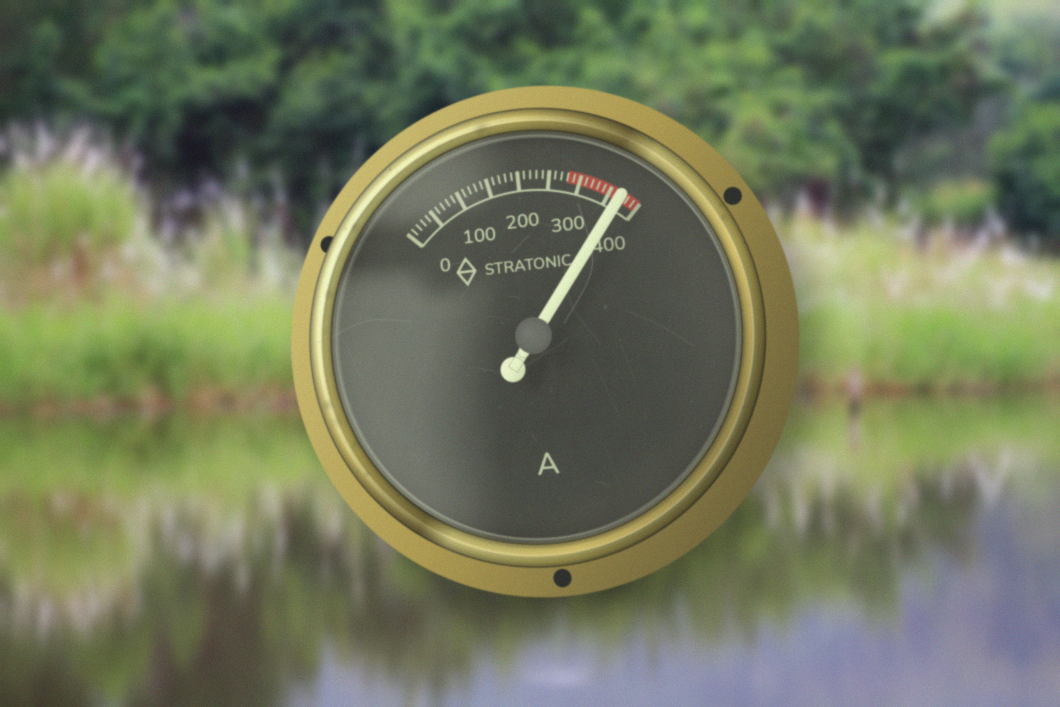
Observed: 370 A
